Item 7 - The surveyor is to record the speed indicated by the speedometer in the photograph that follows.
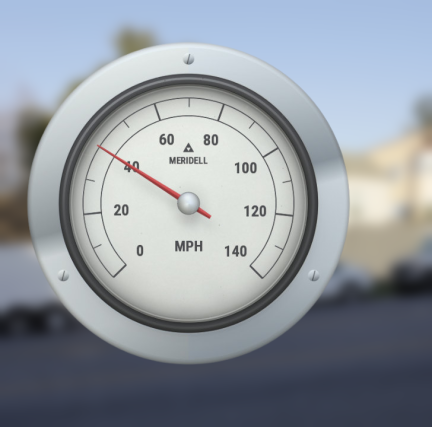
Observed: 40 mph
